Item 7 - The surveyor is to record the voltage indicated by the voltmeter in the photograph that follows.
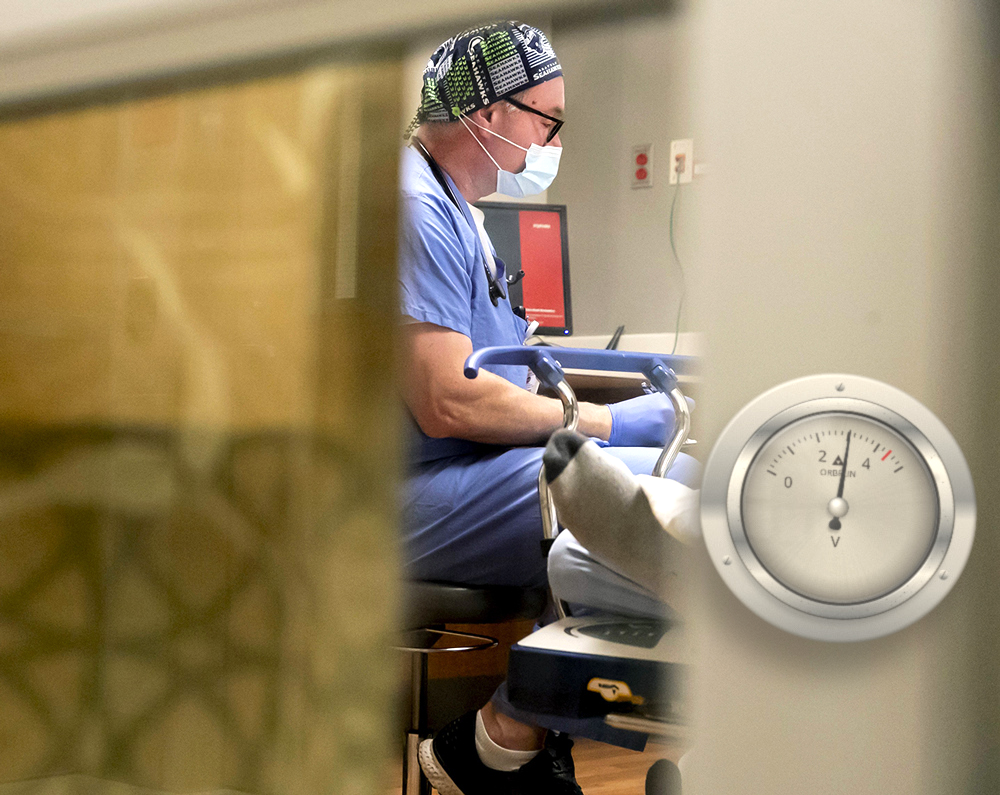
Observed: 3 V
